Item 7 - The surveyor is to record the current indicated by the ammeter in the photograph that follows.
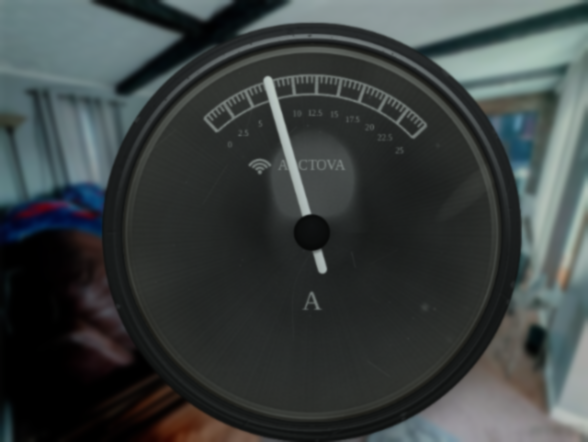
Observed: 7.5 A
